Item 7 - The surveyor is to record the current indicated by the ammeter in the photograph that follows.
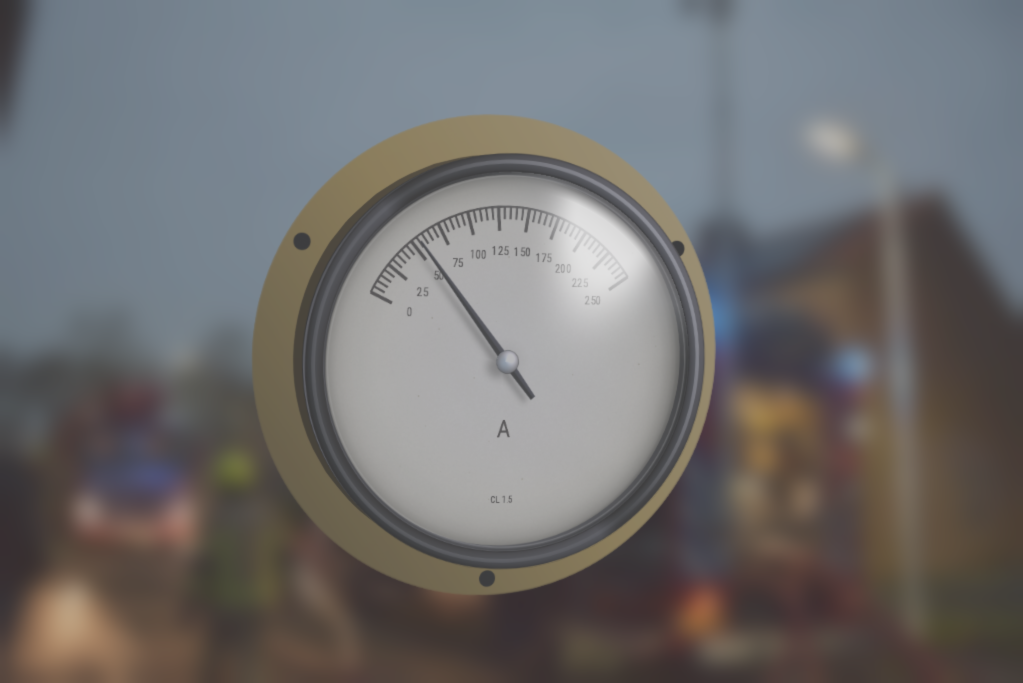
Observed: 55 A
